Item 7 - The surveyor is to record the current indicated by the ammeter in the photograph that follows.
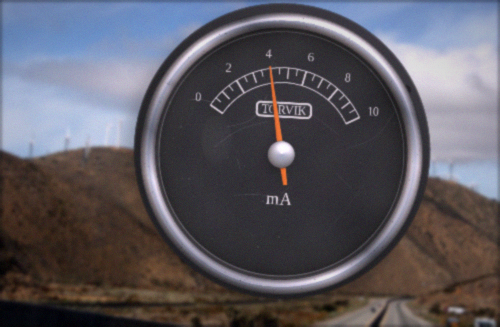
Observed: 4 mA
